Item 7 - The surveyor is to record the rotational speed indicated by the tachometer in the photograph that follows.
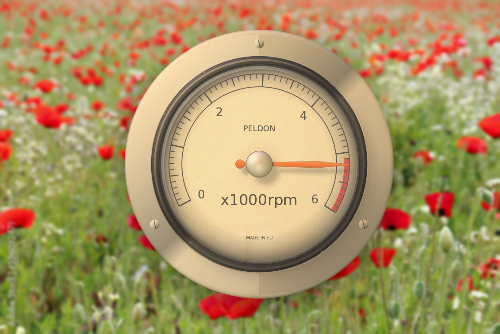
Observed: 5200 rpm
